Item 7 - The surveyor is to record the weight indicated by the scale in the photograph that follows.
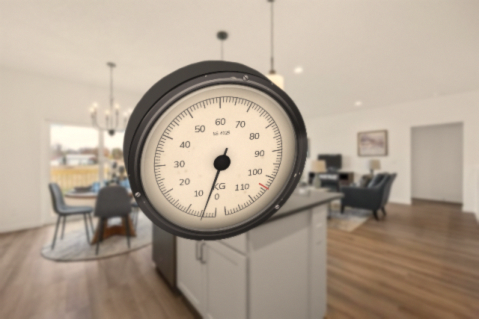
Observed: 5 kg
